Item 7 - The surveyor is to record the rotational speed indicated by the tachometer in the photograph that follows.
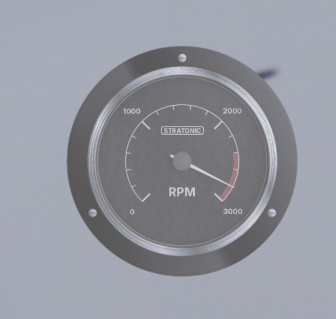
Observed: 2800 rpm
